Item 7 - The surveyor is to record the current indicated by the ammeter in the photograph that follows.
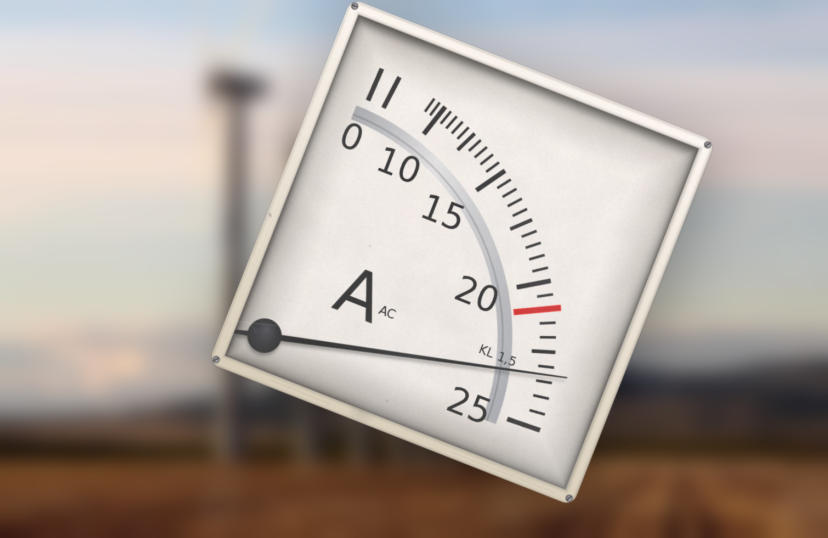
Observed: 23.25 A
